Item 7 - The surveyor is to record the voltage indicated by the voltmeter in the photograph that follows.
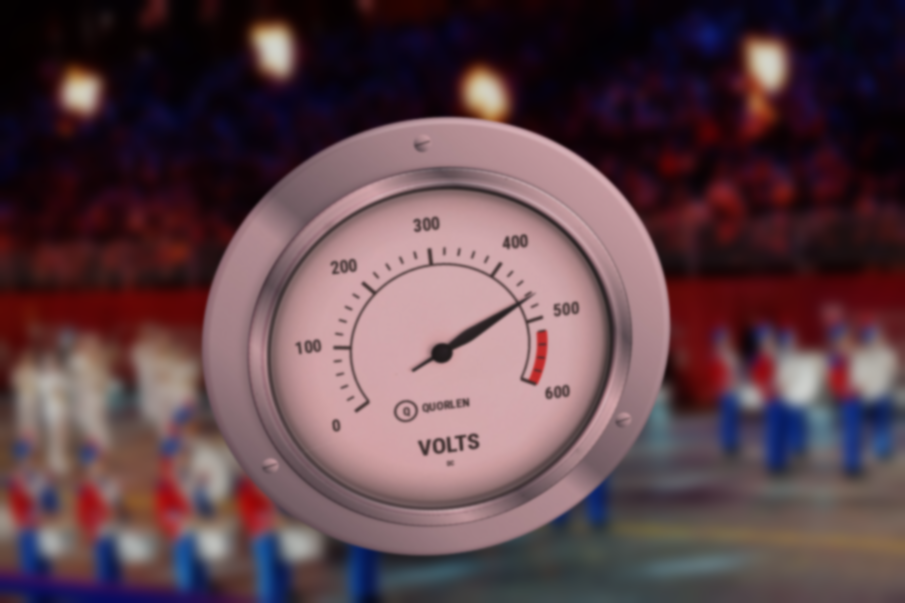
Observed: 460 V
